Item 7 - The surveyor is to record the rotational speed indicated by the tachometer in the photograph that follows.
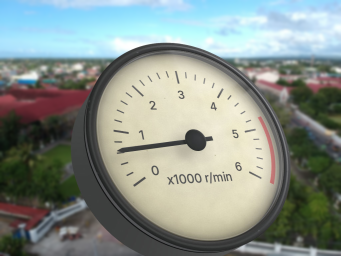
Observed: 600 rpm
